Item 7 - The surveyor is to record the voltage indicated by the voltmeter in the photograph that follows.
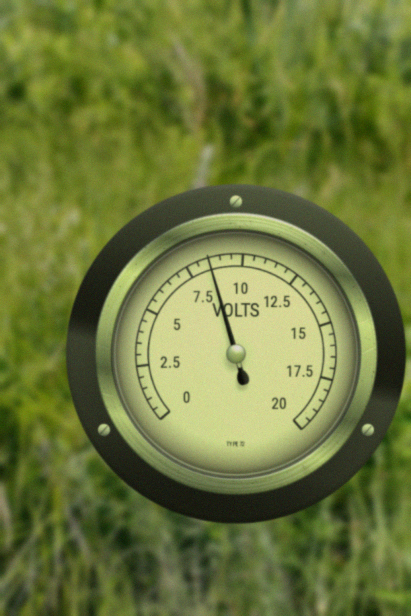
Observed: 8.5 V
